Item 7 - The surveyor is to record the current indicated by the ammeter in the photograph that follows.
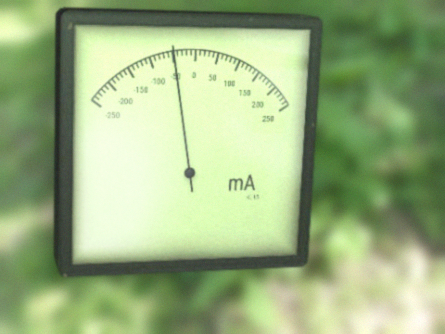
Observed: -50 mA
